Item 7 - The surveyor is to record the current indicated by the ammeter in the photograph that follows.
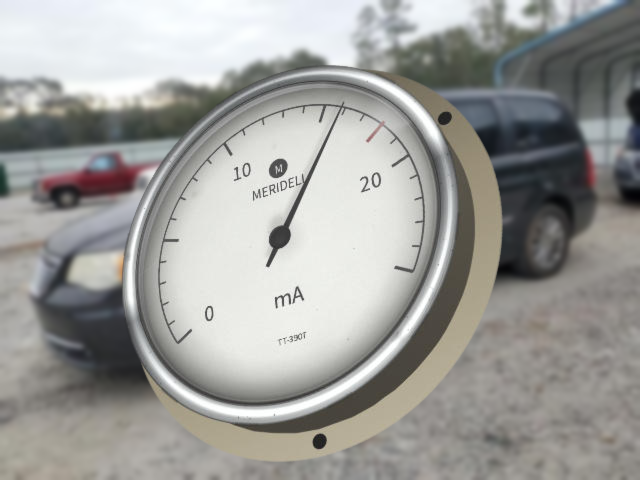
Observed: 16 mA
